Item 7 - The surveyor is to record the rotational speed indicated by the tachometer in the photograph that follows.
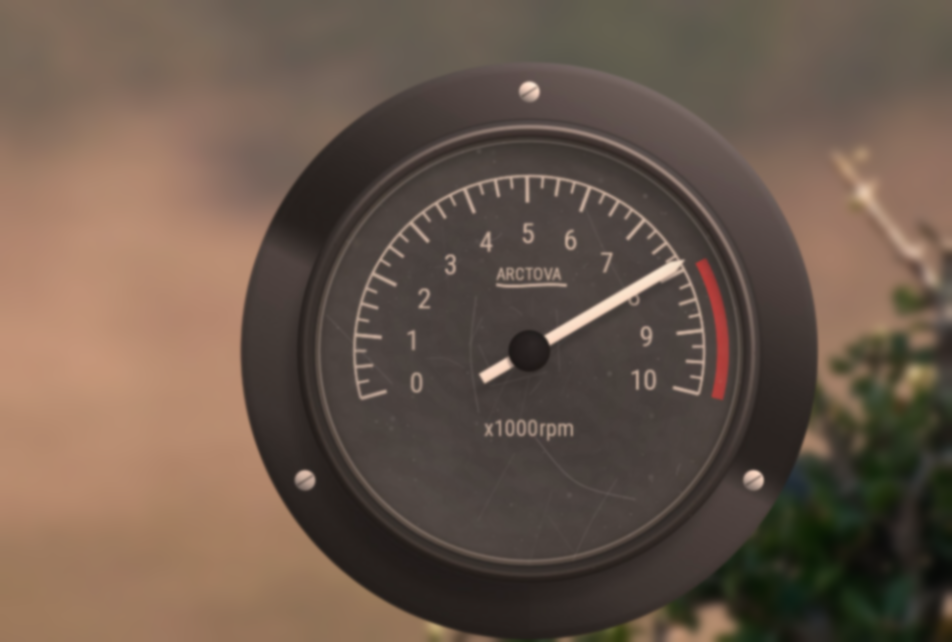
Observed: 7875 rpm
